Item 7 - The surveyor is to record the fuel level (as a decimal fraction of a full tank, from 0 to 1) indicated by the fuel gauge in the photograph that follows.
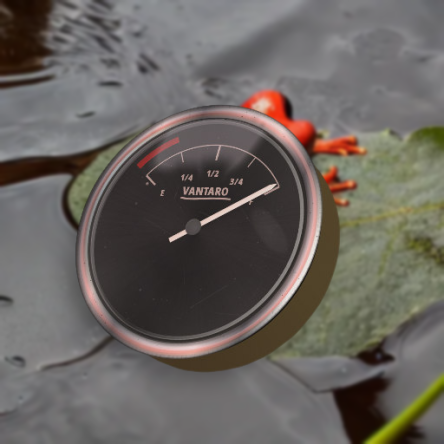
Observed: 1
